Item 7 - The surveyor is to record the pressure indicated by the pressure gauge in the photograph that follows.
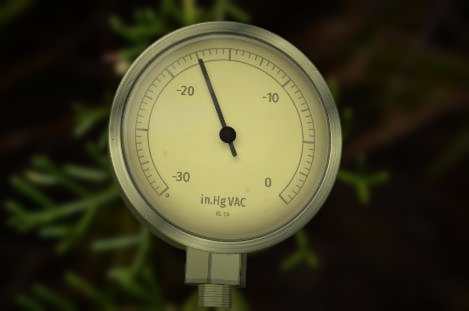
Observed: -17.5 inHg
